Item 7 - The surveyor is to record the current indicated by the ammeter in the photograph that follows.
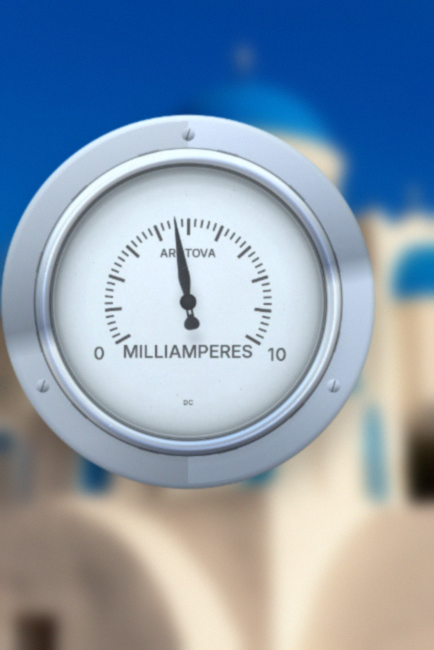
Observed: 4.6 mA
